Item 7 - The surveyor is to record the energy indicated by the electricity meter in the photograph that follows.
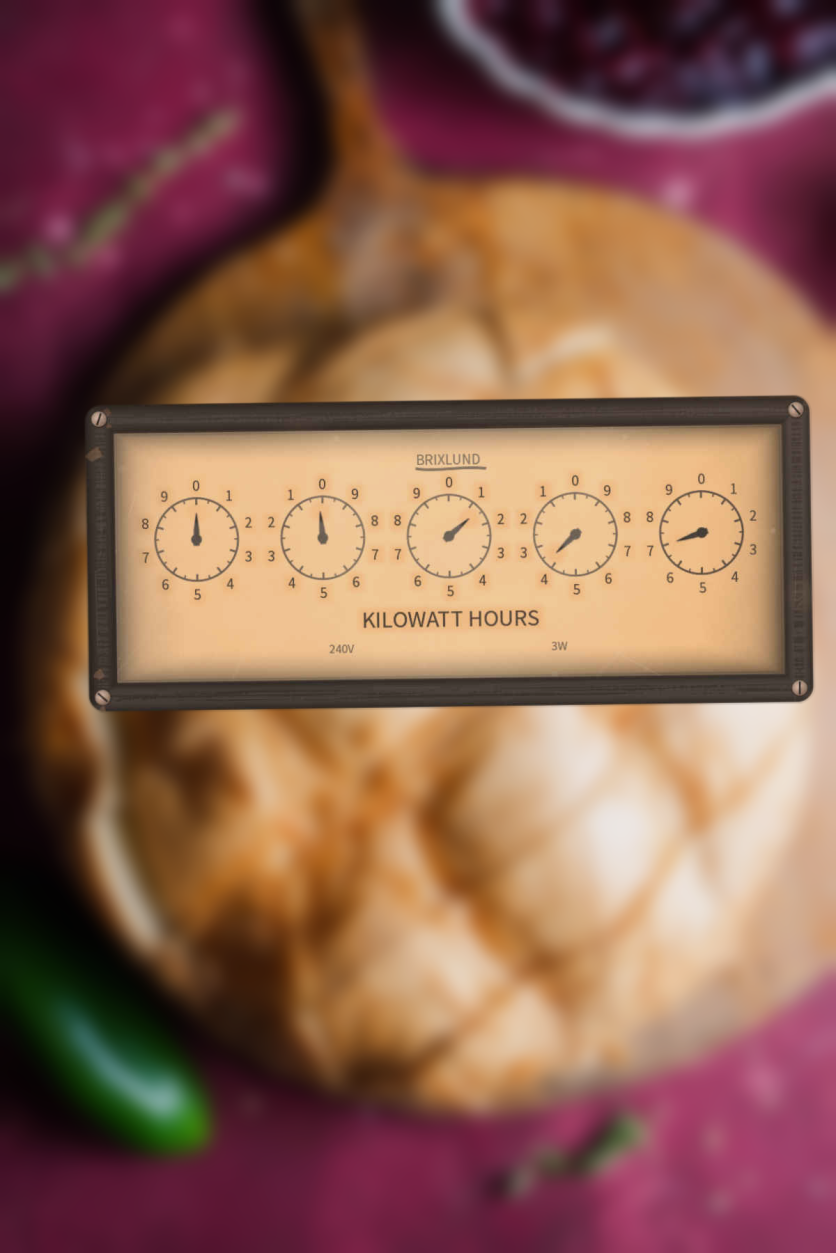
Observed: 137 kWh
